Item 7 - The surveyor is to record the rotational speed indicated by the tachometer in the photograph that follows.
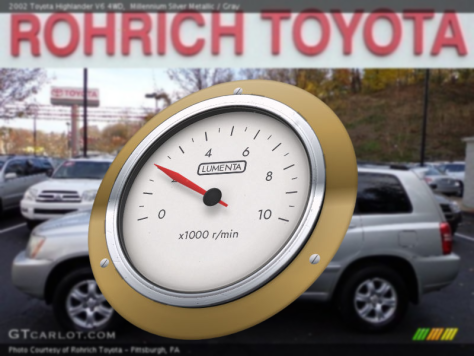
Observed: 2000 rpm
